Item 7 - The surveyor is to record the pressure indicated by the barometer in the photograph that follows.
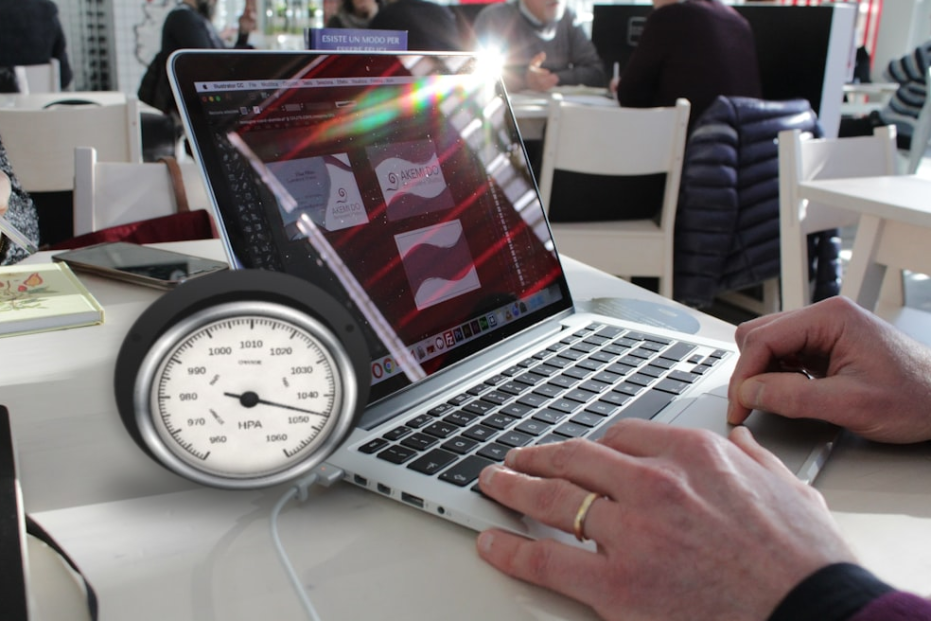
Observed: 1045 hPa
